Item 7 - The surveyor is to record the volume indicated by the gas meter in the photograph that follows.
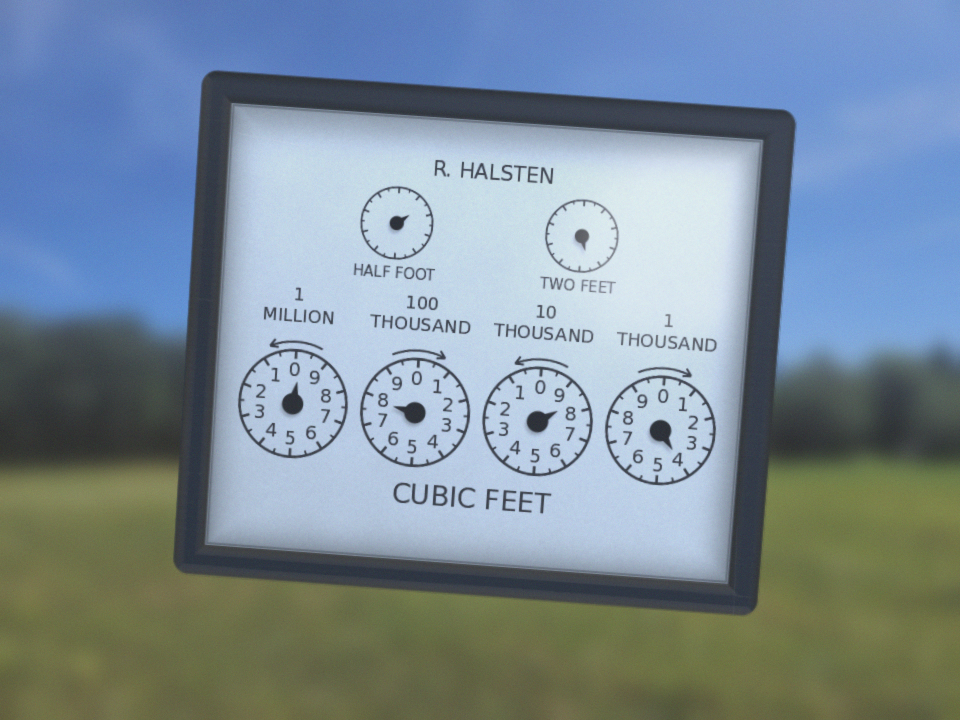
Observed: 978400 ft³
